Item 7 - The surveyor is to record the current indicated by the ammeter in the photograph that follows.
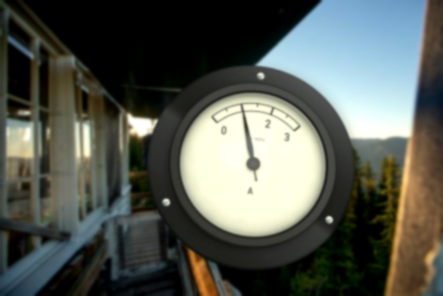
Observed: 1 A
